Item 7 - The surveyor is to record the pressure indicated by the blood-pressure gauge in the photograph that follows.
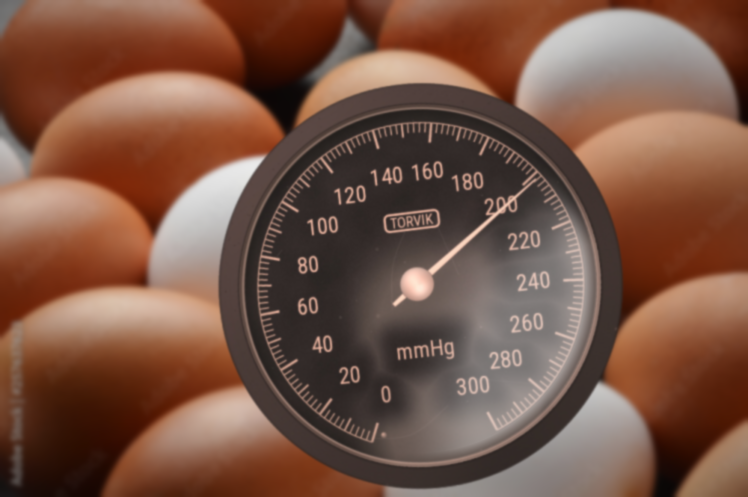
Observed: 202 mmHg
